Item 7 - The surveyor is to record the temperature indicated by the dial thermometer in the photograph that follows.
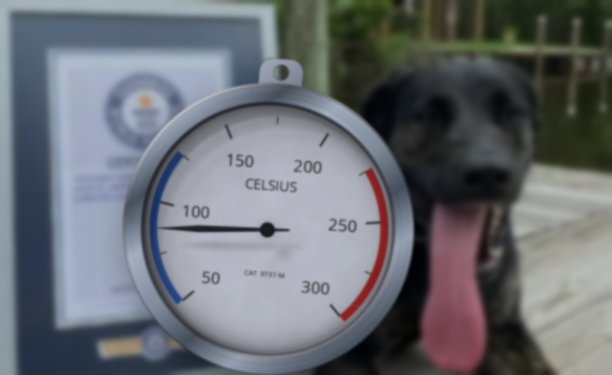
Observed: 87.5 °C
